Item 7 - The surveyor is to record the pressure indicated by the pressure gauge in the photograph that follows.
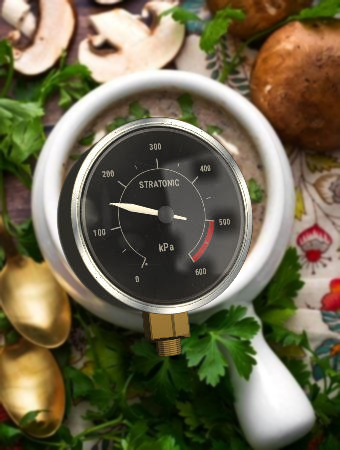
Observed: 150 kPa
